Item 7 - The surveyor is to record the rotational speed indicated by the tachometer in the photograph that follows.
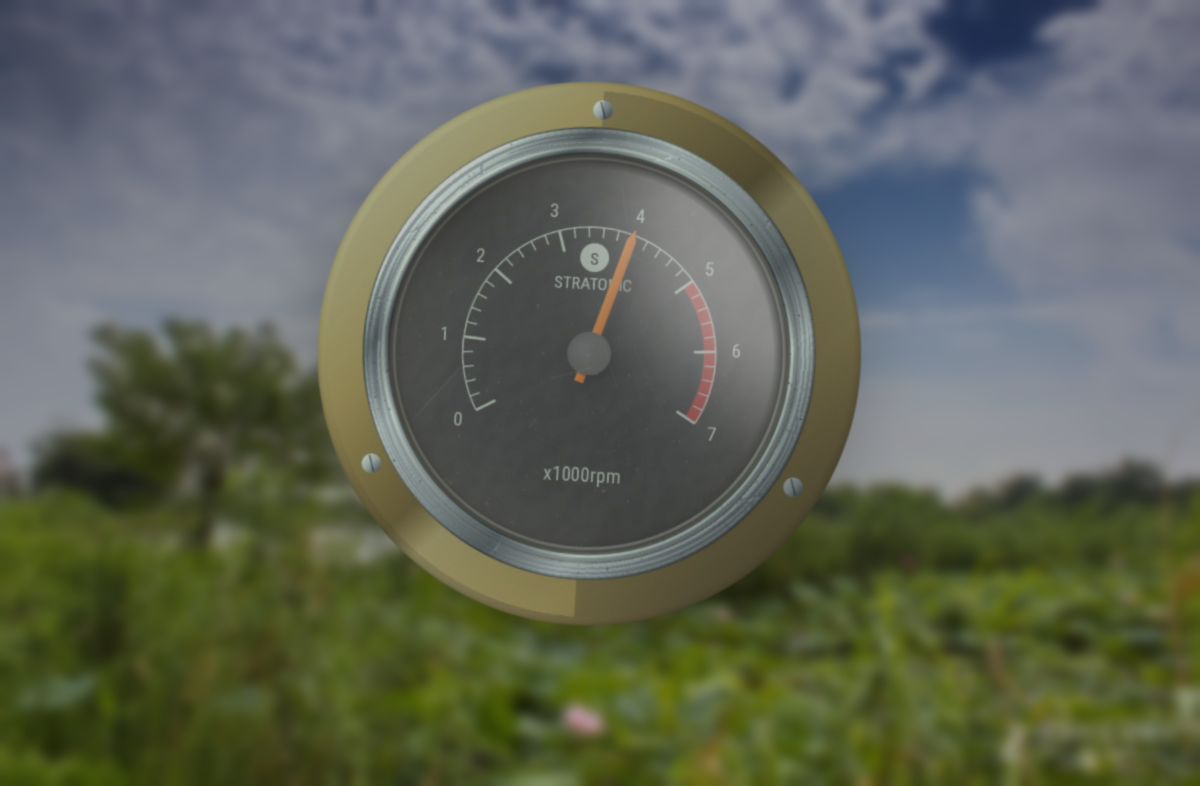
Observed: 4000 rpm
